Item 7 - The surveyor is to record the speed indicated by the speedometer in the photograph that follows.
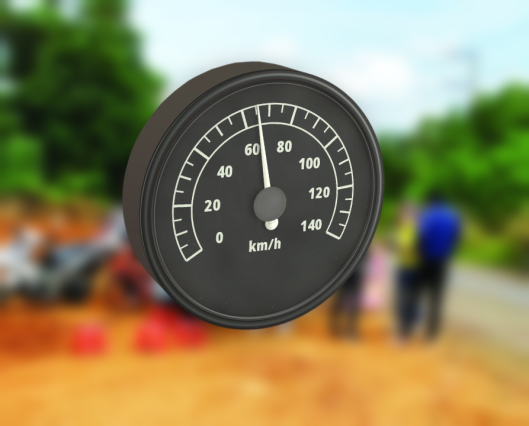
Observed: 65 km/h
